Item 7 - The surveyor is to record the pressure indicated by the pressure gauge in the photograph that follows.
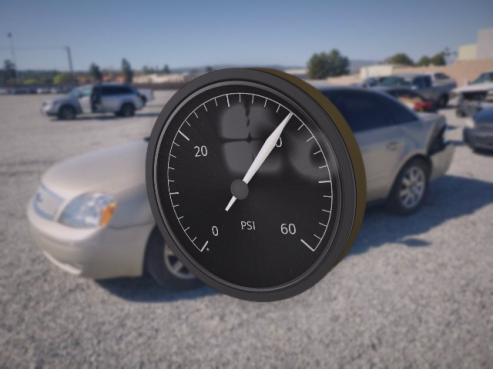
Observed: 40 psi
